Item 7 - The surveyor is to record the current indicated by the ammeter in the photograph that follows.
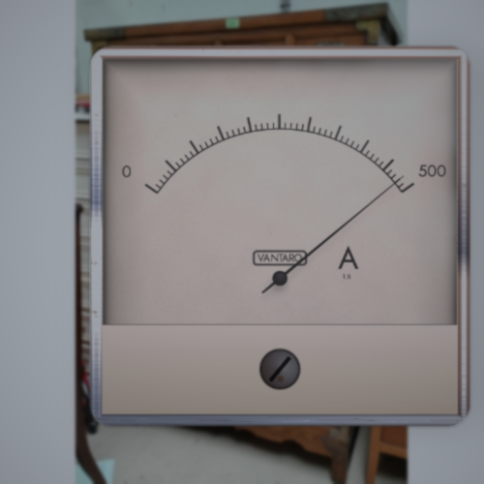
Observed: 480 A
